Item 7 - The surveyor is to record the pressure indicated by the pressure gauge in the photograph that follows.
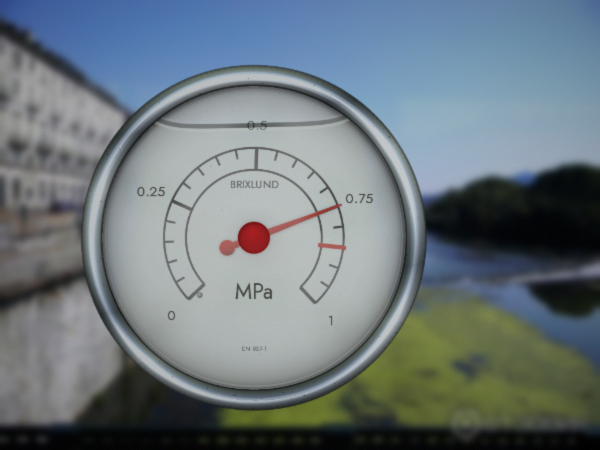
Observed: 0.75 MPa
